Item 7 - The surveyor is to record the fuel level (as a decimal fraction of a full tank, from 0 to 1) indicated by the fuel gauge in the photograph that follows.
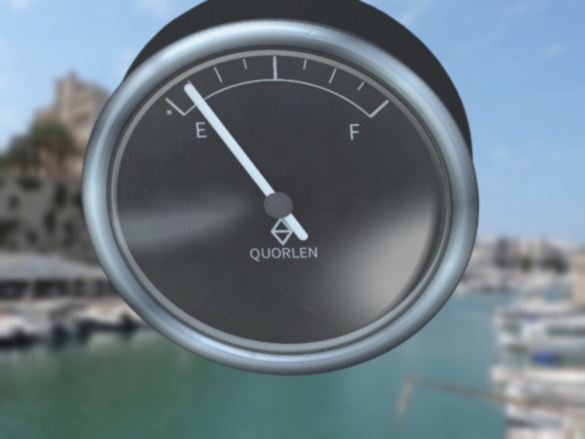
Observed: 0.125
